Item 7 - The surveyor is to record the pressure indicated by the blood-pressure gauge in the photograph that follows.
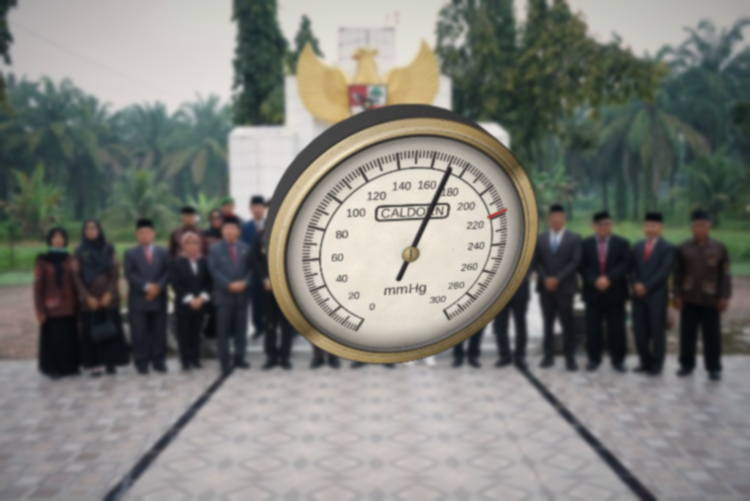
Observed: 170 mmHg
